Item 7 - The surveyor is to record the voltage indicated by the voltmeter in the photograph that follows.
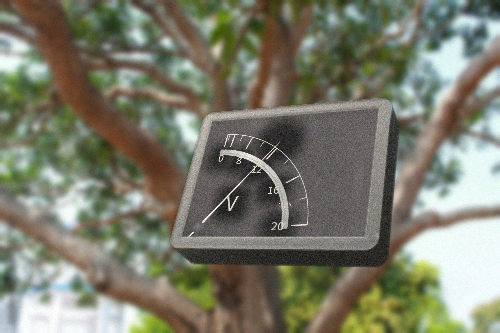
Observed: 12 V
